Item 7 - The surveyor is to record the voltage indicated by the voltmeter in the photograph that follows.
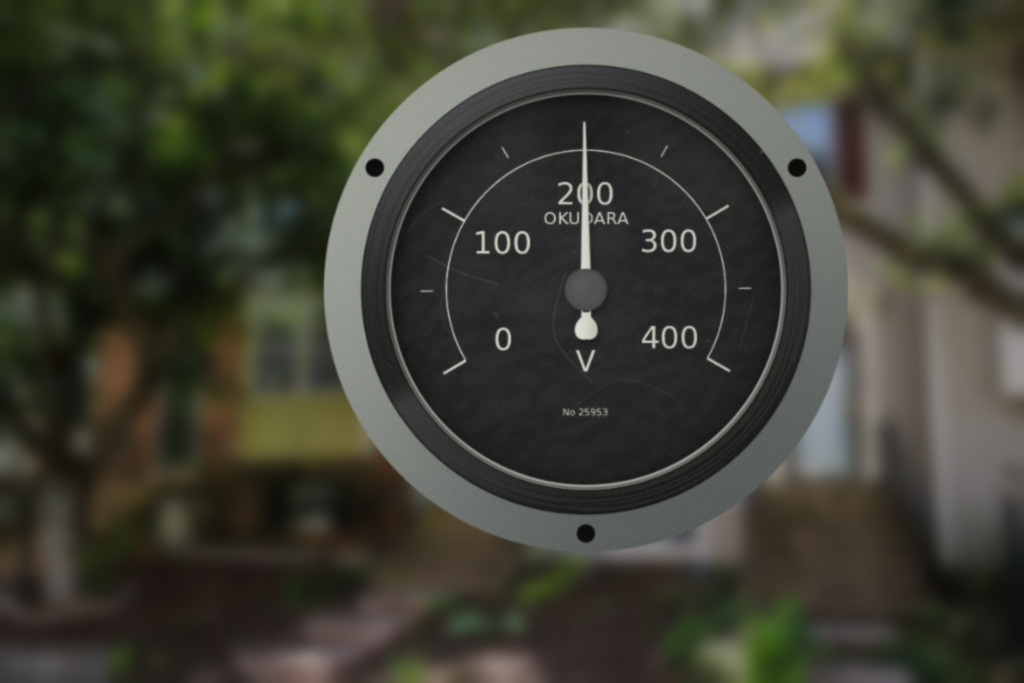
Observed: 200 V
